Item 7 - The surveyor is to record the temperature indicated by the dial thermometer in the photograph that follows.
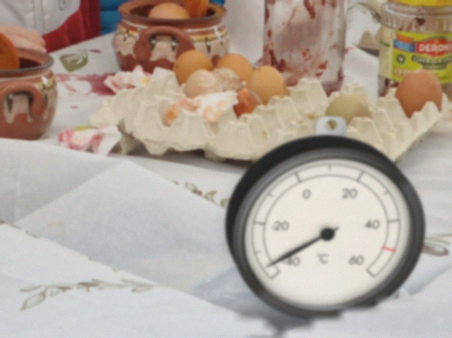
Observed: -35 °C
